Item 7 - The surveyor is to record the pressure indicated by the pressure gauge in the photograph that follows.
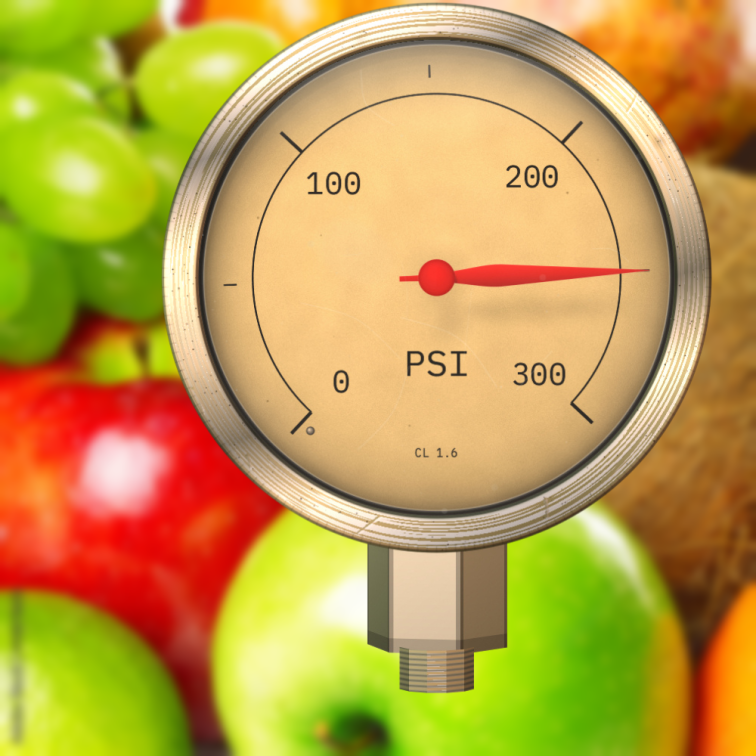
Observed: 250 psi
